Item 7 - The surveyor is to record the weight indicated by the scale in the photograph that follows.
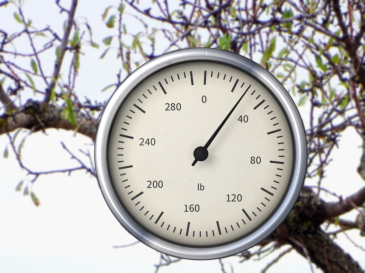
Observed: 28 lb
